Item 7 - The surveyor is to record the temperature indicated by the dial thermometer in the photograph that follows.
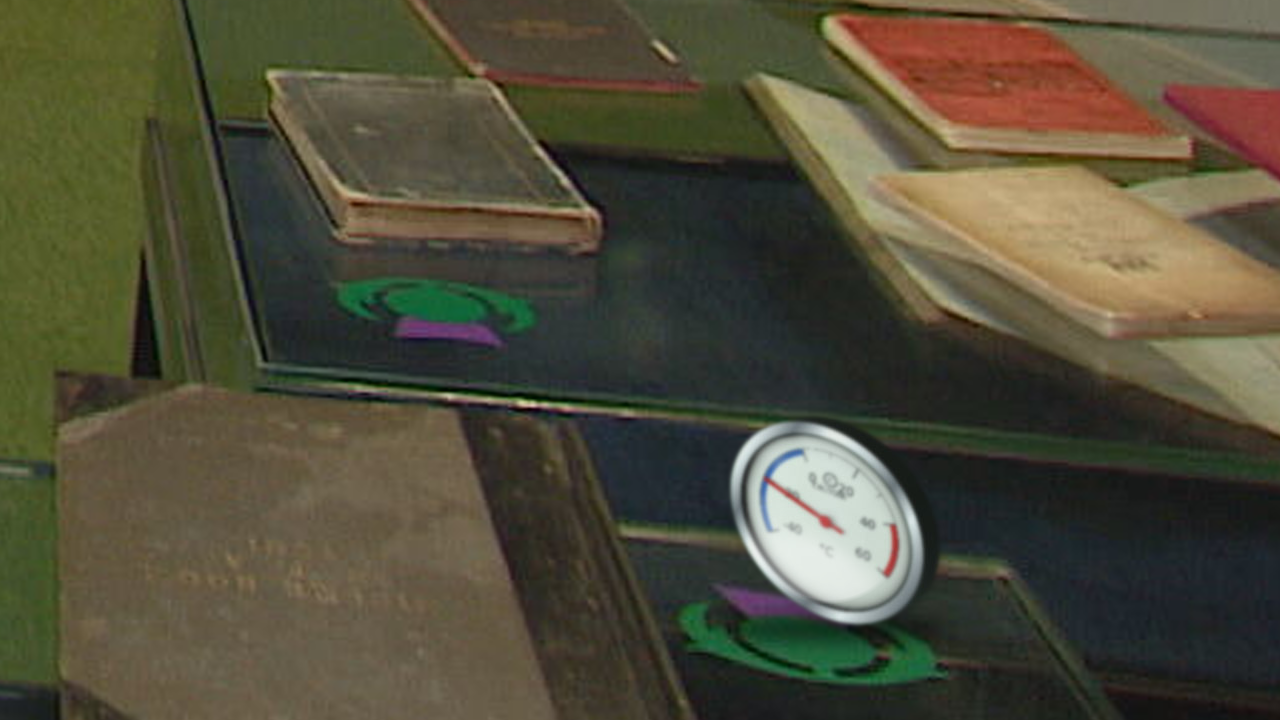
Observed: -20 °C
